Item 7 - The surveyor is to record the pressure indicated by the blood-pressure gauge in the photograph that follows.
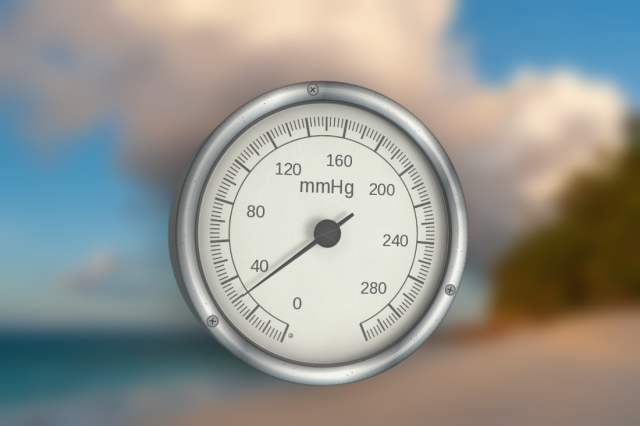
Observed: 30 mmHg
